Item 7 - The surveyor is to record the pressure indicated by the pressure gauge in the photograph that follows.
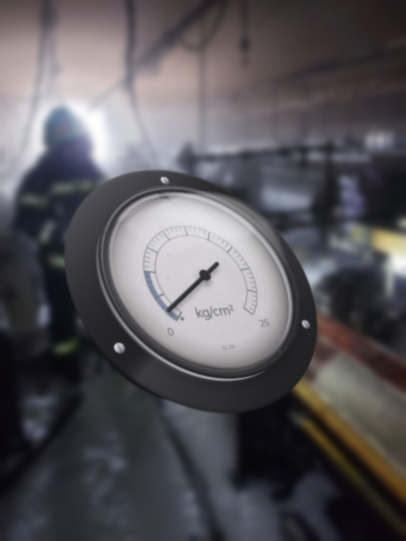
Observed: 1 kg/cm²
